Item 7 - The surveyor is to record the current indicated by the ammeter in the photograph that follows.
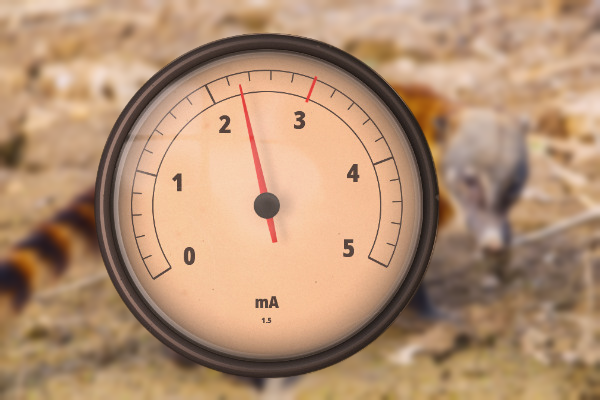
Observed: 2.3 mA
